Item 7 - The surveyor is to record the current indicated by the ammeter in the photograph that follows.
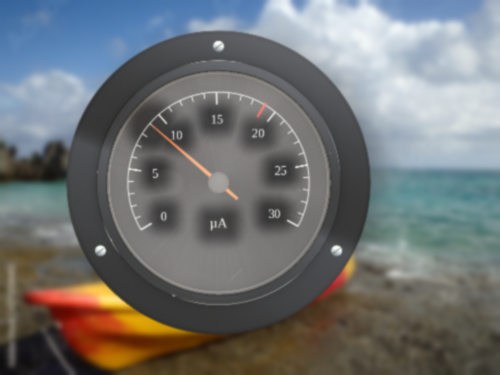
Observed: 9 µA
